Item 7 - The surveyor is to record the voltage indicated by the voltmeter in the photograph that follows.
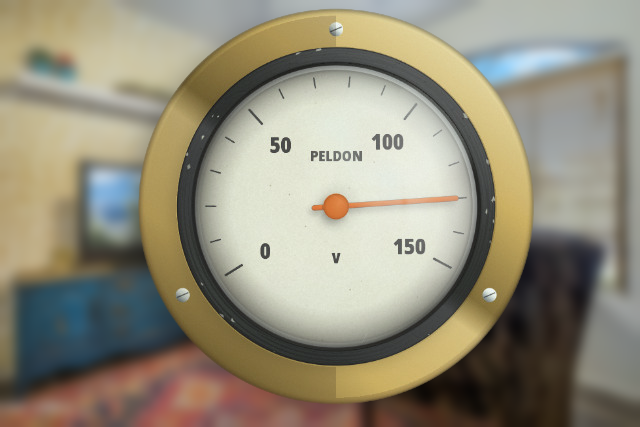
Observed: 130 V
